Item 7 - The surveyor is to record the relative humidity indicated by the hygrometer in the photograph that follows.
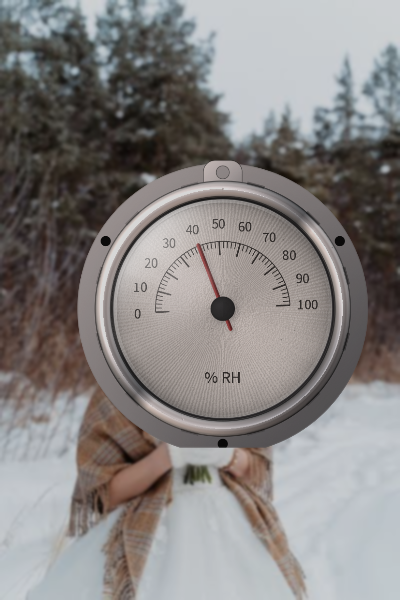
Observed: 40 %
